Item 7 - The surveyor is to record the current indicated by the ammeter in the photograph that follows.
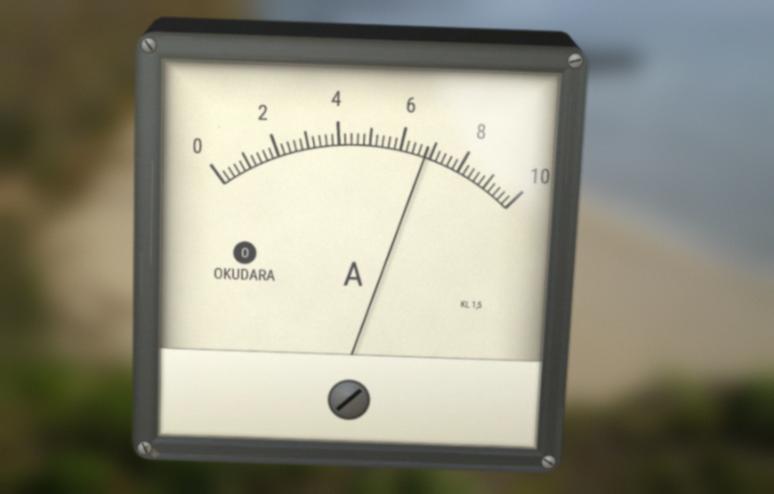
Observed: 6.8 A
